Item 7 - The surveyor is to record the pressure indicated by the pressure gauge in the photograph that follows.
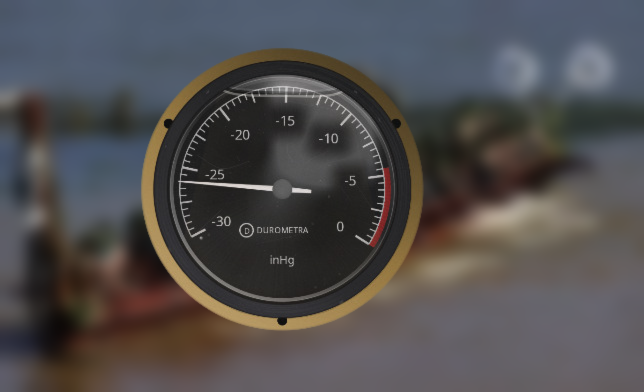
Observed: -26 inHg
